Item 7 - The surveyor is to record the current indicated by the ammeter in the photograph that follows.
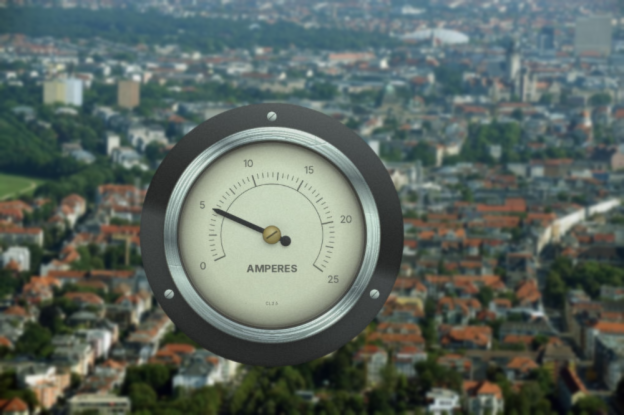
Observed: 5 A
